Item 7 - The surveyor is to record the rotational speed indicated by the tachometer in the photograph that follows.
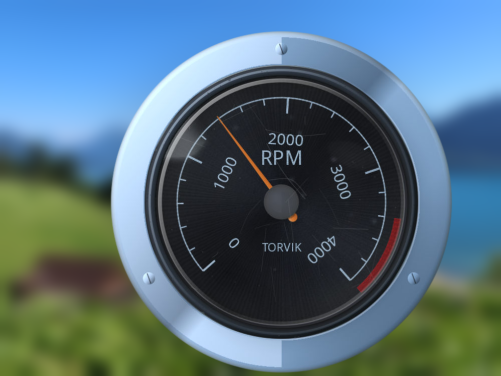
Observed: 1400 rpm
